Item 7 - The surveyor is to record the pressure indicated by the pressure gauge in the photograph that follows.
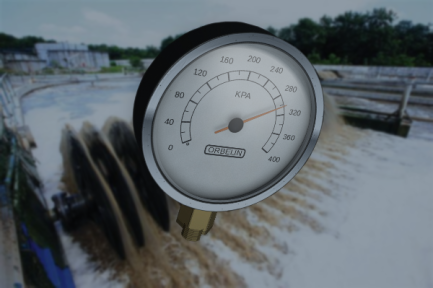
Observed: 300 kPa
